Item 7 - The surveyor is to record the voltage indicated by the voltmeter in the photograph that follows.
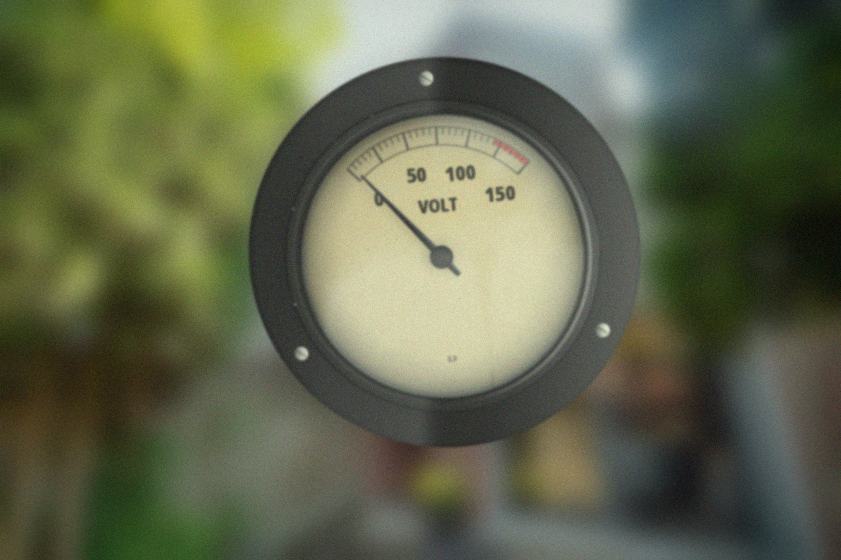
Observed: 5 V
